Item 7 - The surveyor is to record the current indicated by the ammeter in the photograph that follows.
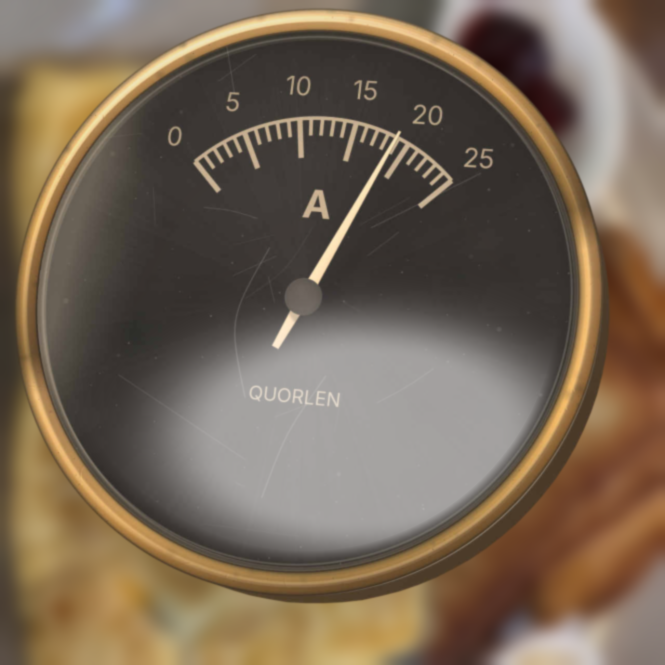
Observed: 19 A
